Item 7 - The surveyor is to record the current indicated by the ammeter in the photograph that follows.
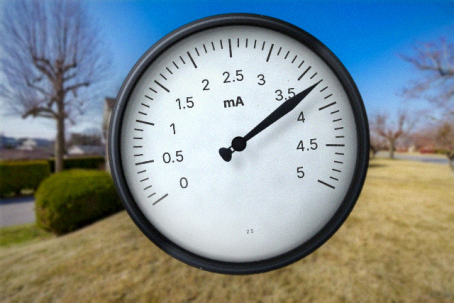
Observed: 3.7 mA
